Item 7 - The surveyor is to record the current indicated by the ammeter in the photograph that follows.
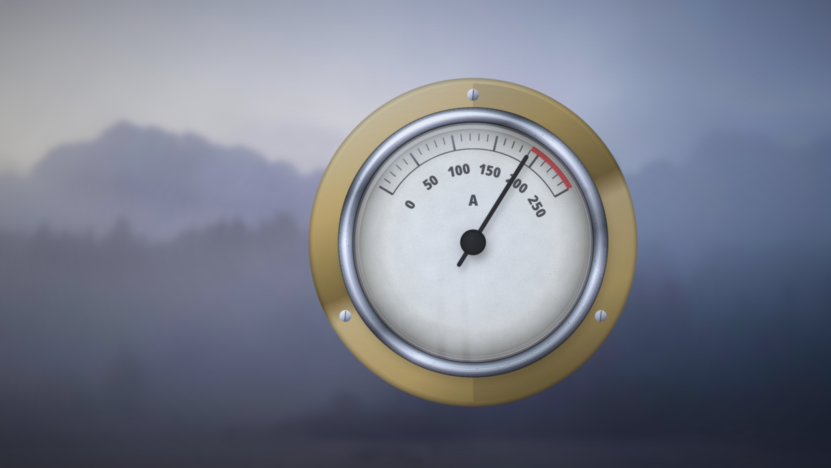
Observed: 190 A
